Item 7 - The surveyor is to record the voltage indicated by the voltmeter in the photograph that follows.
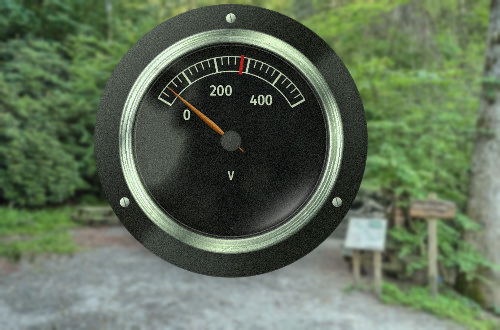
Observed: 40 V
